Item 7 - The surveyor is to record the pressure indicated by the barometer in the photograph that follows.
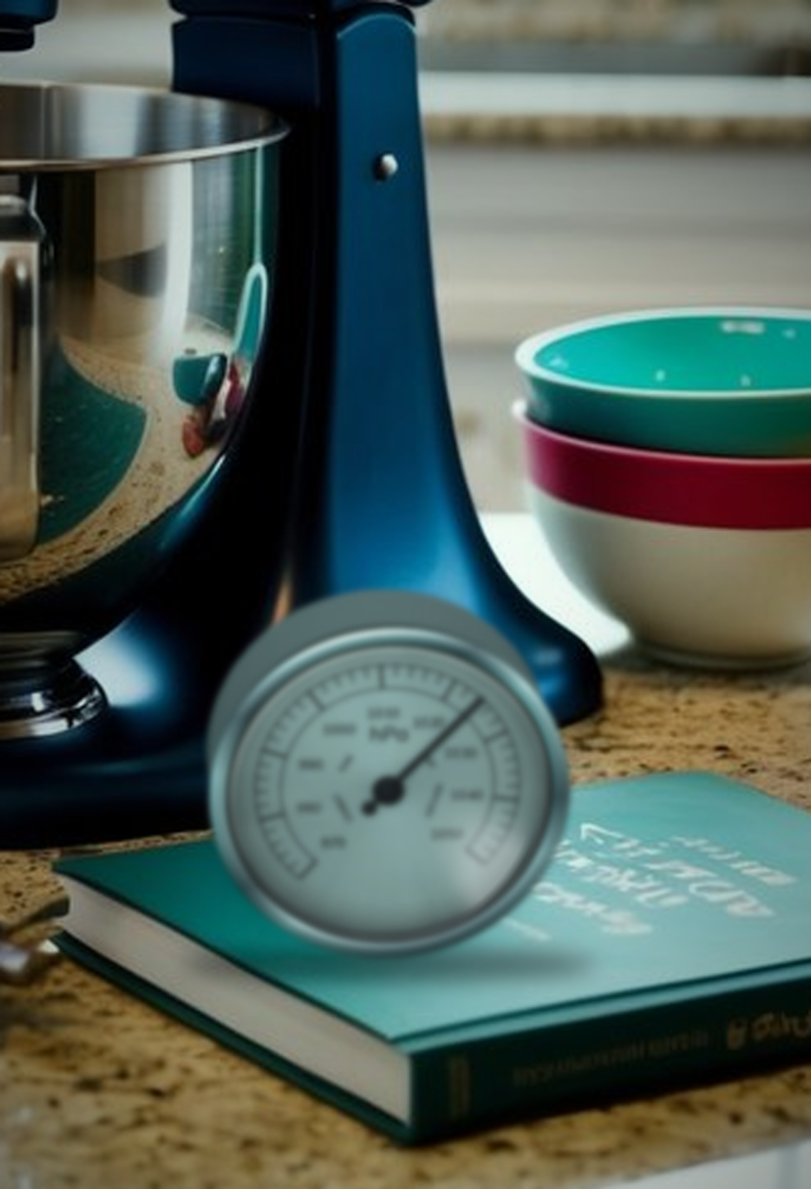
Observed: 1024 hPa
